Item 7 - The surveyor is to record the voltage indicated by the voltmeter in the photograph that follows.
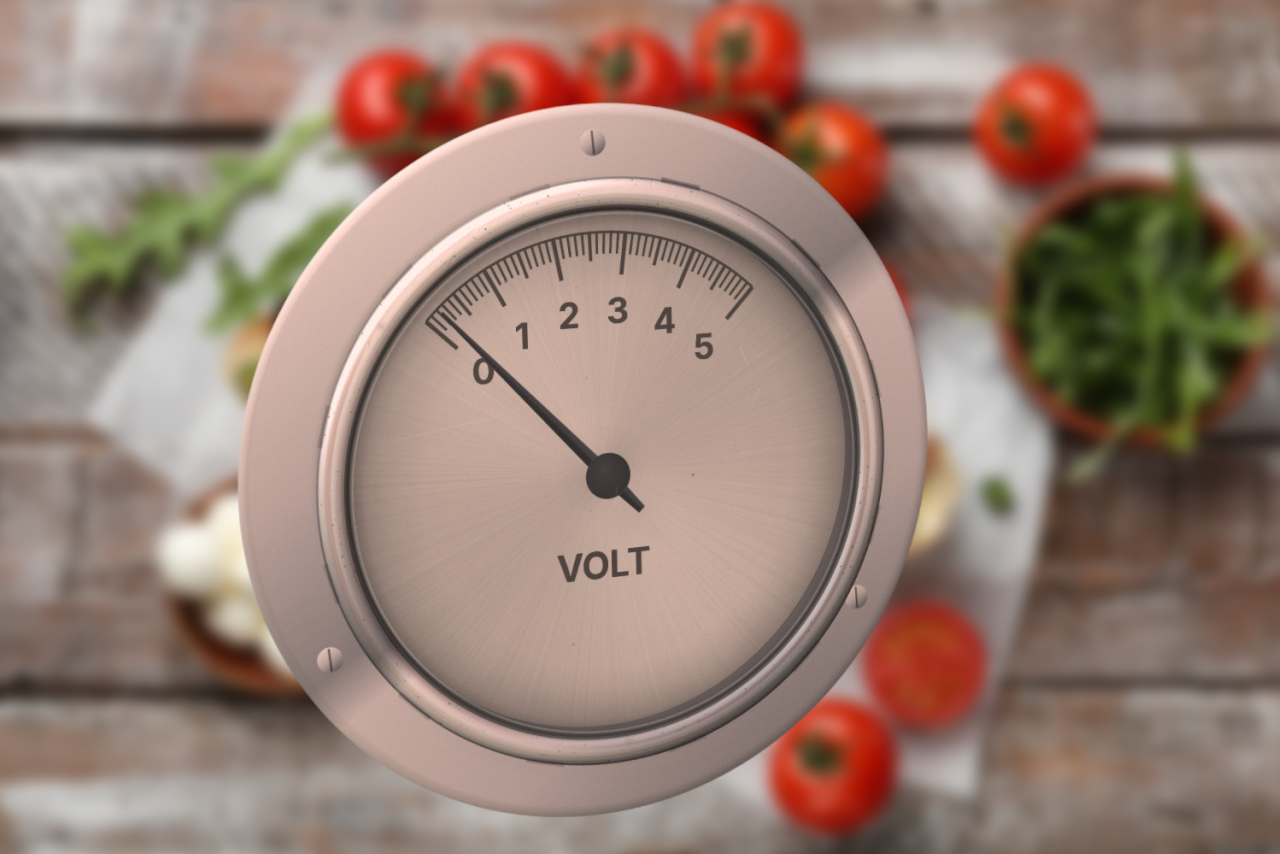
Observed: 0.2 V
